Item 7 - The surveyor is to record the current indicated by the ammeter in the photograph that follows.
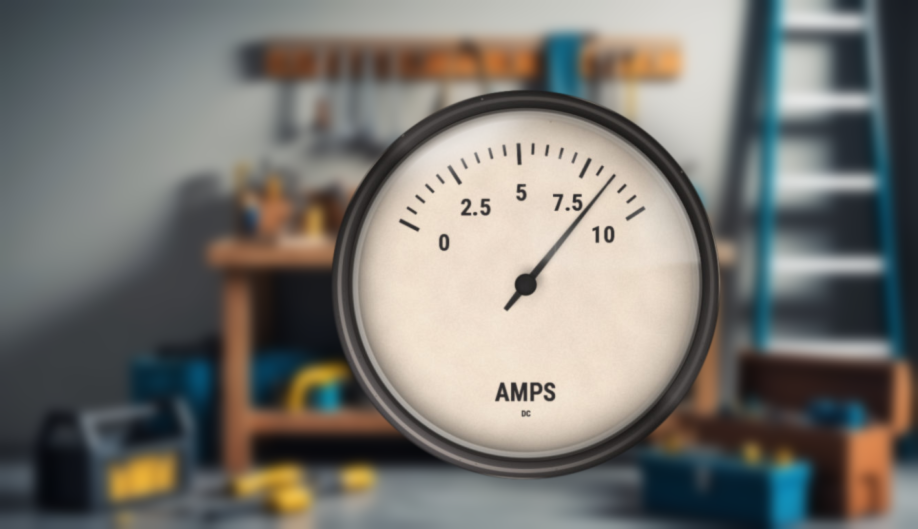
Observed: 8.5 A
